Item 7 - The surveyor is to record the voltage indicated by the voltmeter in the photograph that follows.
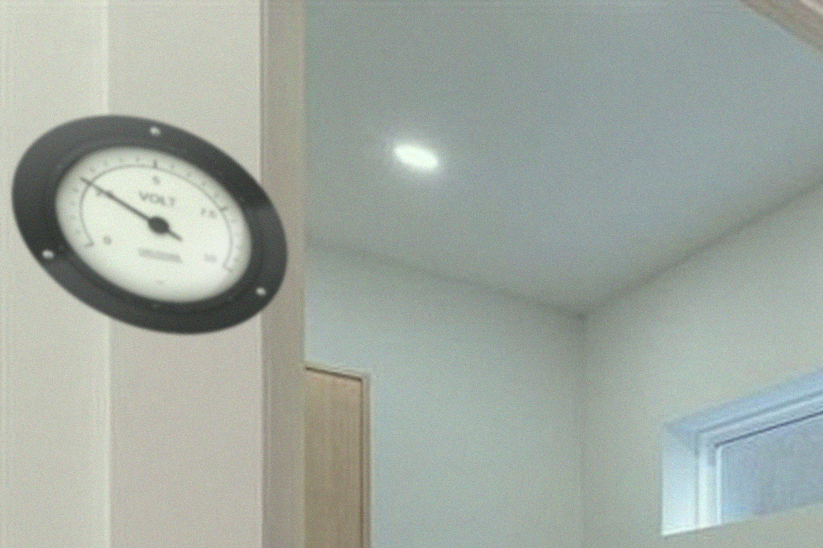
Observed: 2.5 V
